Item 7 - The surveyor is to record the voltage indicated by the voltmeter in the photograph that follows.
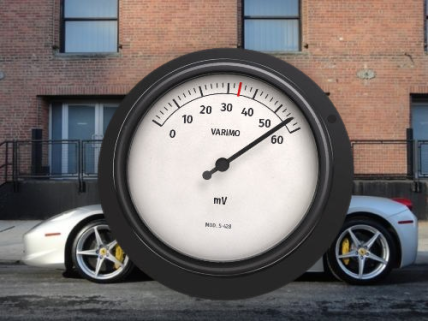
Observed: 56 mV
